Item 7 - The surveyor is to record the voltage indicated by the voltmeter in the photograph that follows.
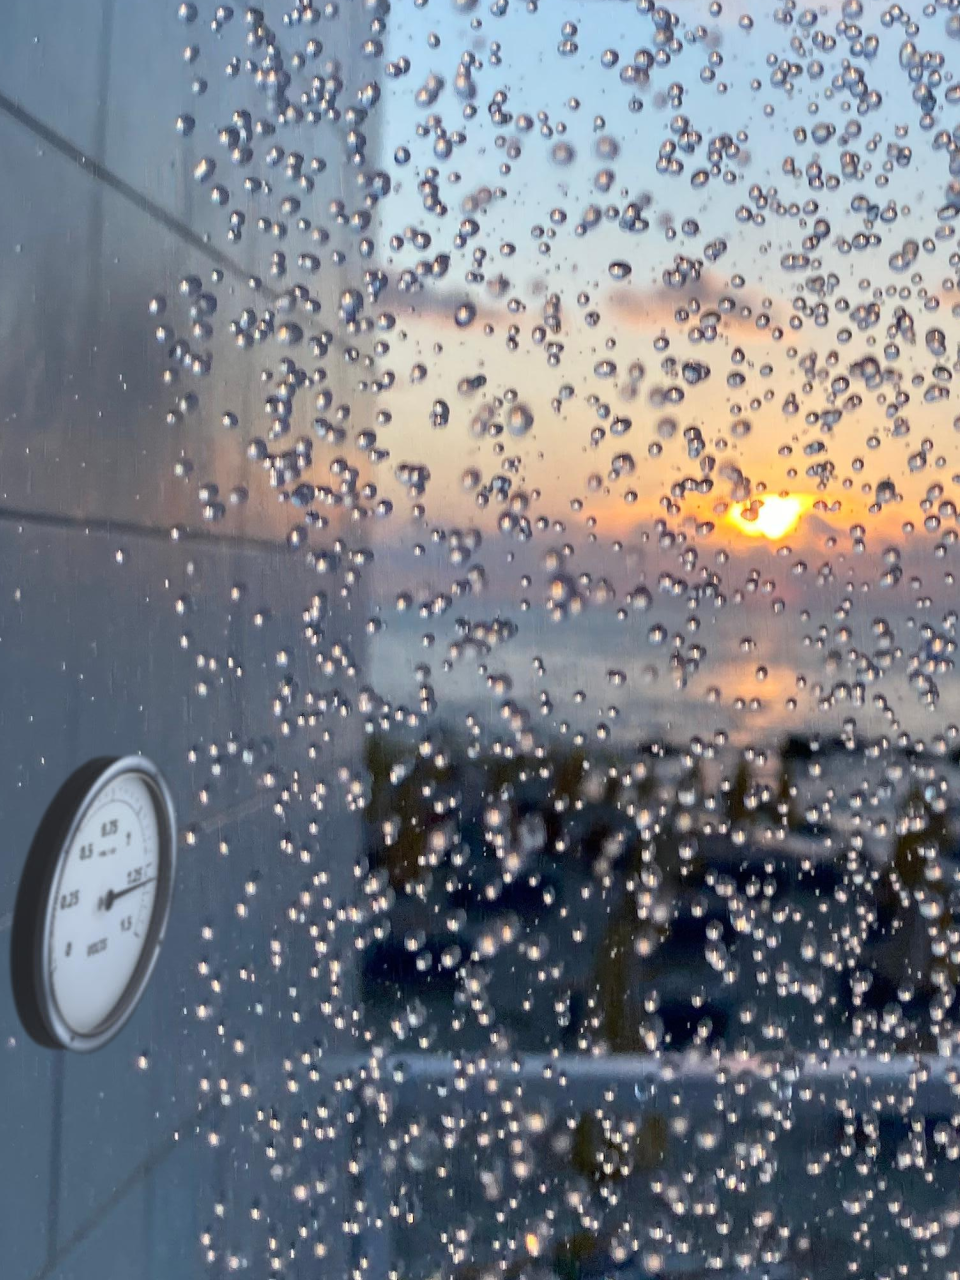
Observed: 1.3 V
